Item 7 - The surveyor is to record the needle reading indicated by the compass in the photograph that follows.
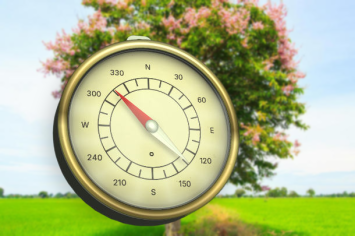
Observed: 315 °
